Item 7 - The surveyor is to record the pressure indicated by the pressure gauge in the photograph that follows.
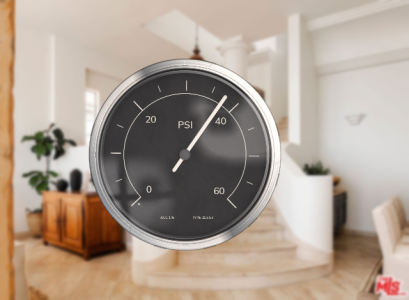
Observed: 37.5 psi
